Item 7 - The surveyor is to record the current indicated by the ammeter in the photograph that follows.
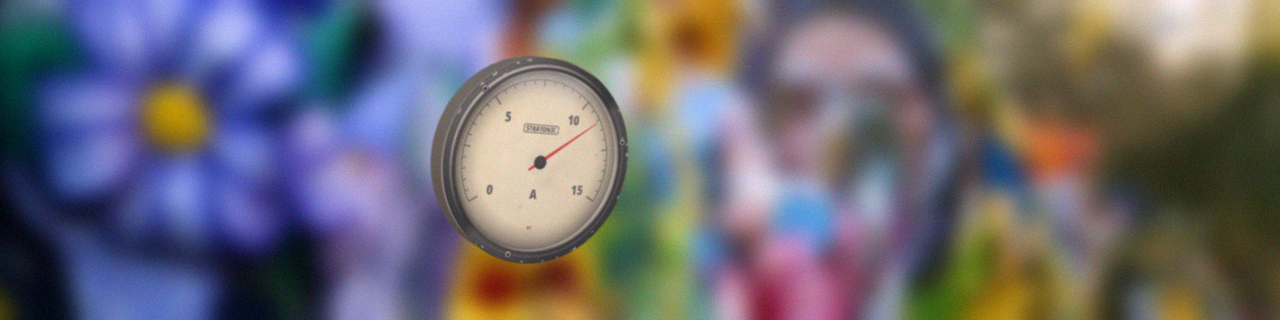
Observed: 11 A
